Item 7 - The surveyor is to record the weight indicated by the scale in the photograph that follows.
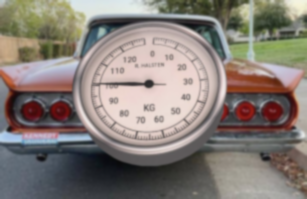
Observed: 100 kg
